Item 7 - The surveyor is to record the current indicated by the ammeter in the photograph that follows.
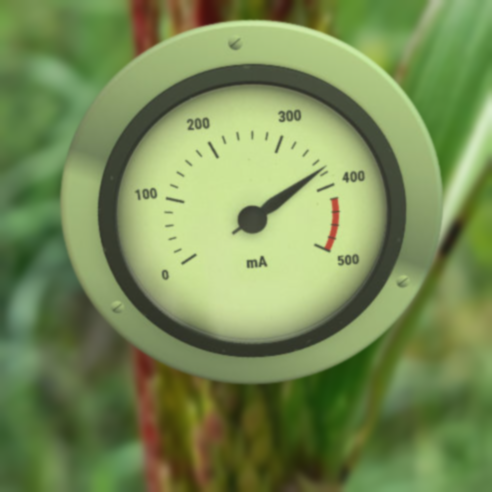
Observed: 370 mA
